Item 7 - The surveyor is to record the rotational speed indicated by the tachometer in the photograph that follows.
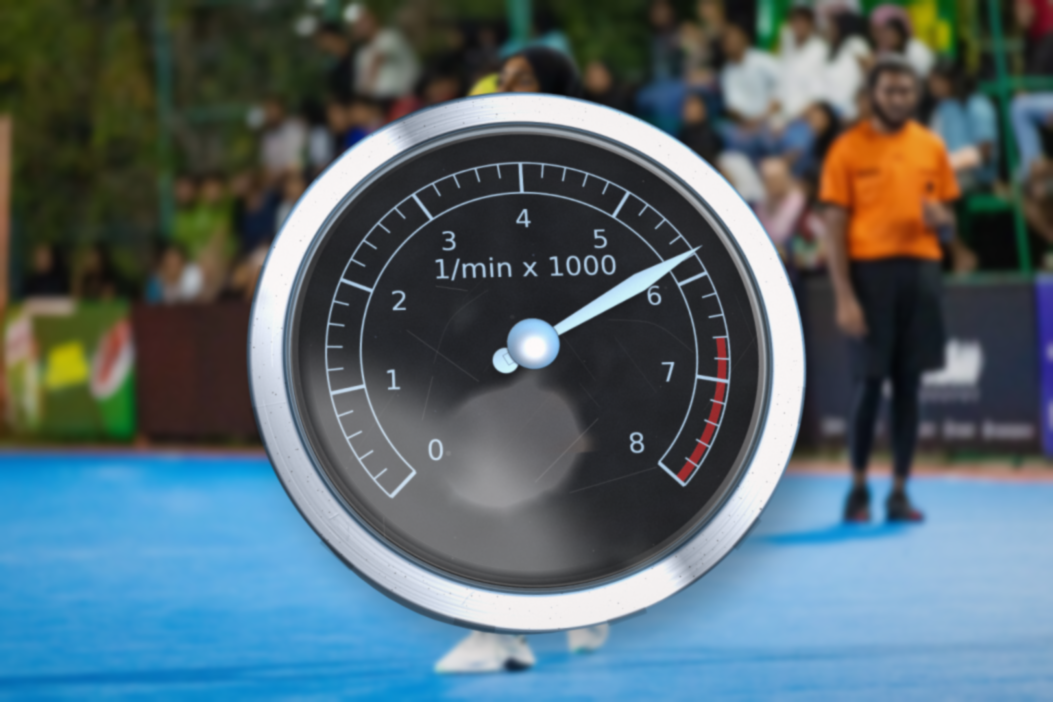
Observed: 5800 rpm
